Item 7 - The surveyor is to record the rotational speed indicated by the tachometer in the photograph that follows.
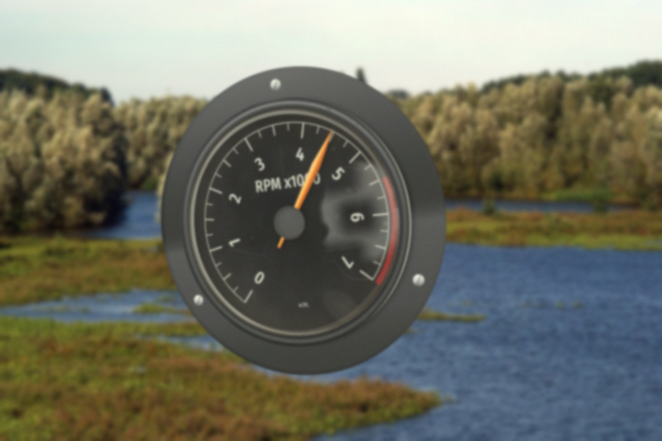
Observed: 4500 rpm
